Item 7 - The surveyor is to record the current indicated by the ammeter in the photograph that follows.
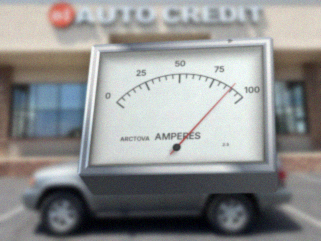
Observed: 90 A
